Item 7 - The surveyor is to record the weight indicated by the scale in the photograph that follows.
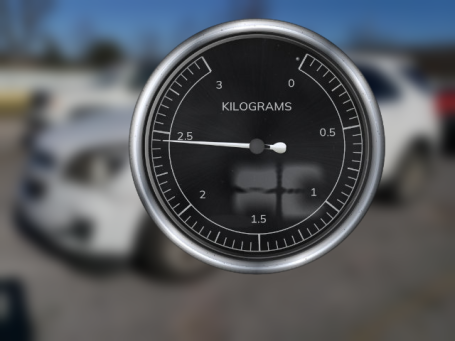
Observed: 2.45 kg
